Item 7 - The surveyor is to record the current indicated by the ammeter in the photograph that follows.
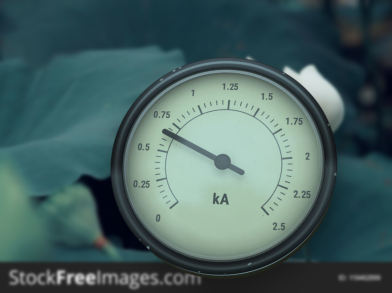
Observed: 0.65 kA
